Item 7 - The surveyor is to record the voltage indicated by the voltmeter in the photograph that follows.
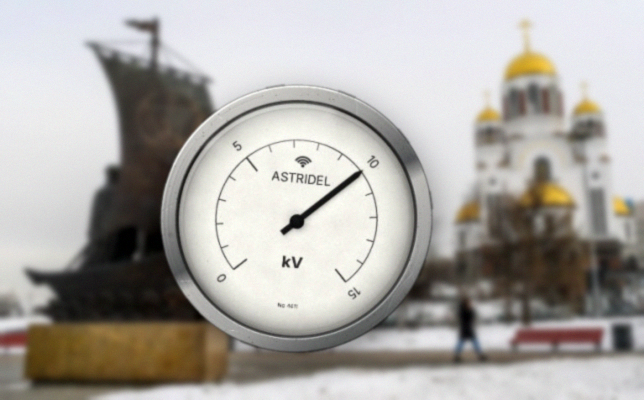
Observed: 10 kV
